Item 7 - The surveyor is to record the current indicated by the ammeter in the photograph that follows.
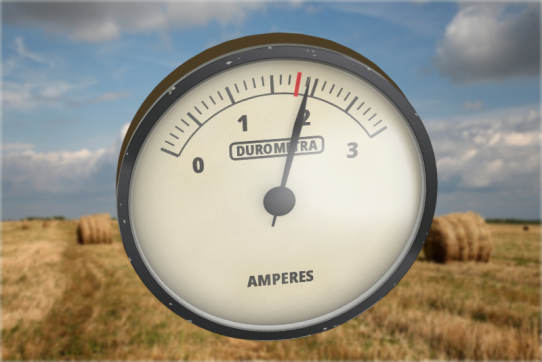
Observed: 1.9 A
